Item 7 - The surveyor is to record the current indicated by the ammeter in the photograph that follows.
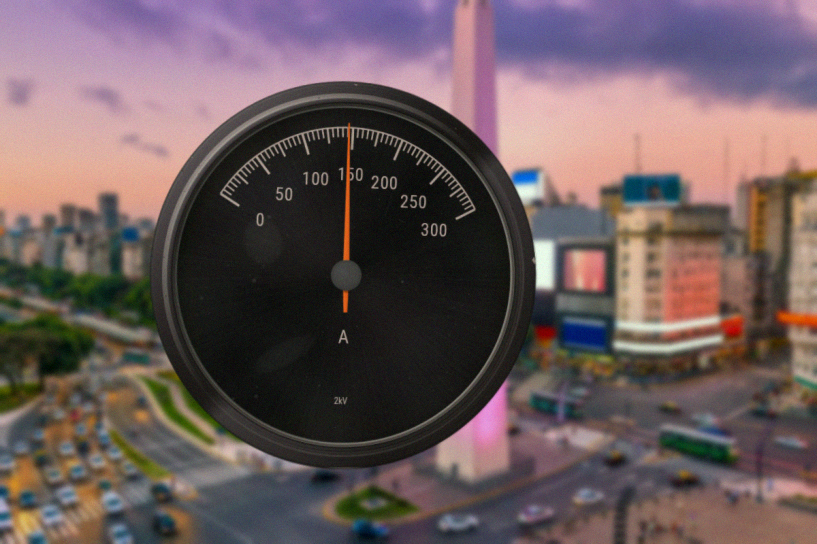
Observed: 145 A
